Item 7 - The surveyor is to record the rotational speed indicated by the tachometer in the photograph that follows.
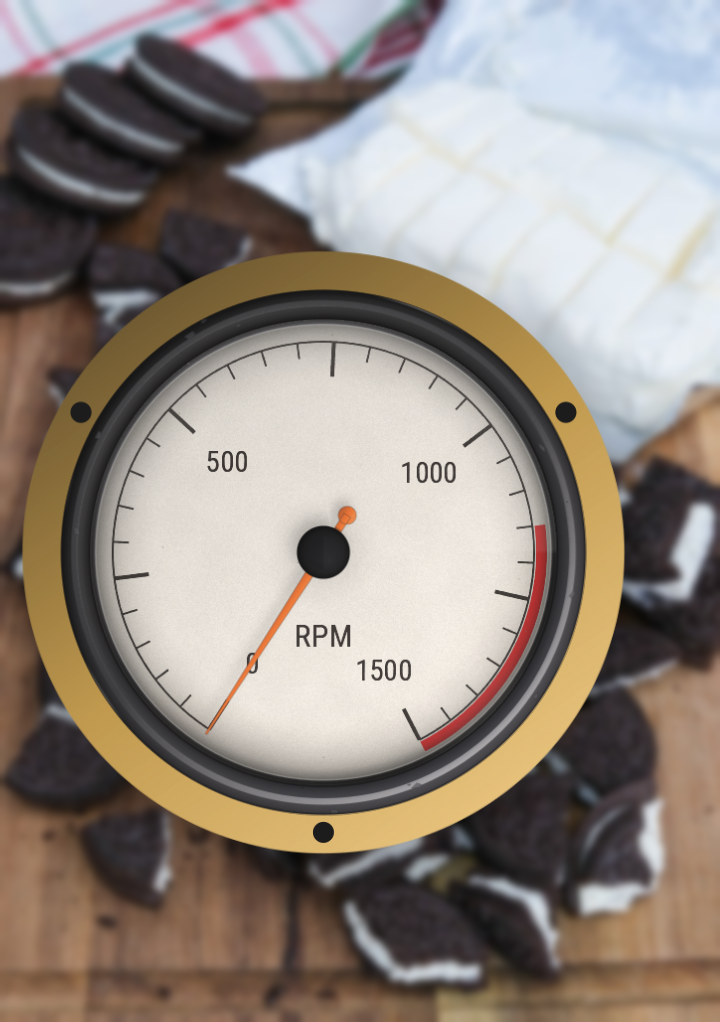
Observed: 0 rpm
